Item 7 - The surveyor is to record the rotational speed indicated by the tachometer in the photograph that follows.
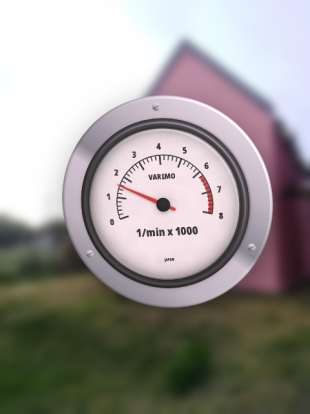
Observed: 1600 rpm
